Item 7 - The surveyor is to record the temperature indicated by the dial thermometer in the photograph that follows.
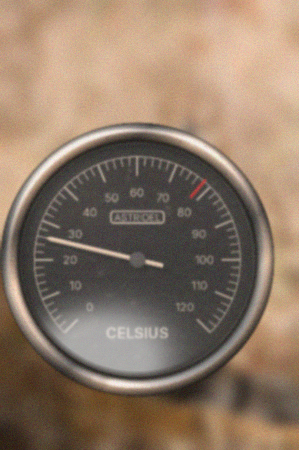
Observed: 26 °C
